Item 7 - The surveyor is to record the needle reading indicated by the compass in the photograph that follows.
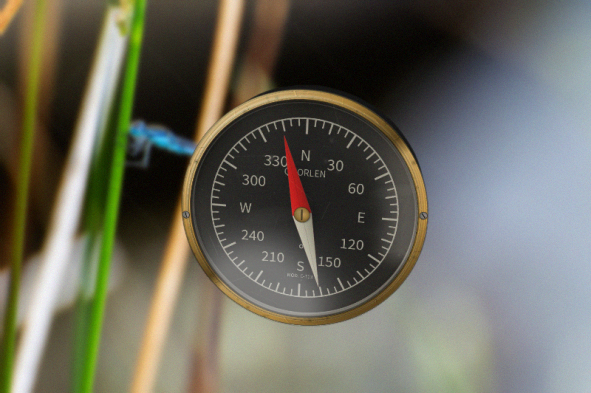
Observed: 345 °
